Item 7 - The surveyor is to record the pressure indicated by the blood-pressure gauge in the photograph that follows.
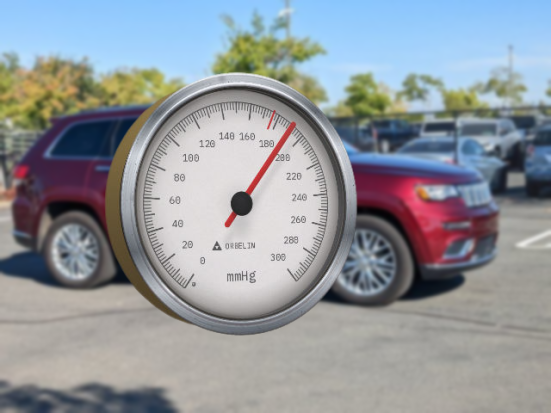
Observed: 190 mmHg
